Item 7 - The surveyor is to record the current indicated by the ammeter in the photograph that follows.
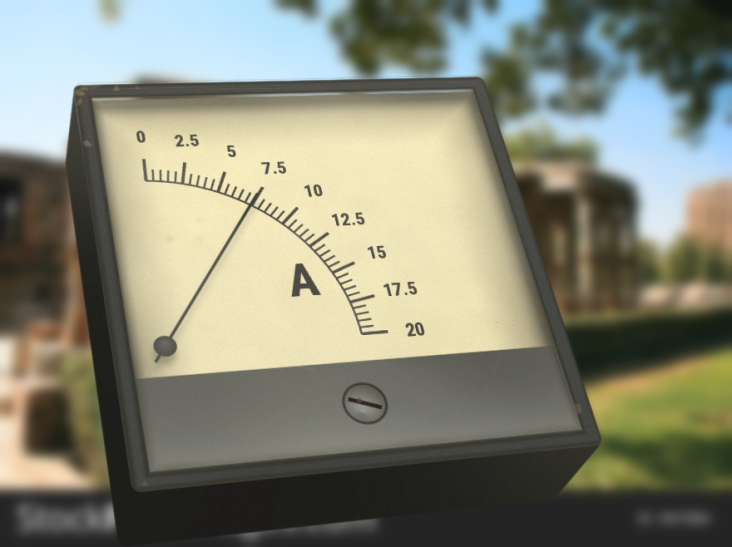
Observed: 7.5 A
